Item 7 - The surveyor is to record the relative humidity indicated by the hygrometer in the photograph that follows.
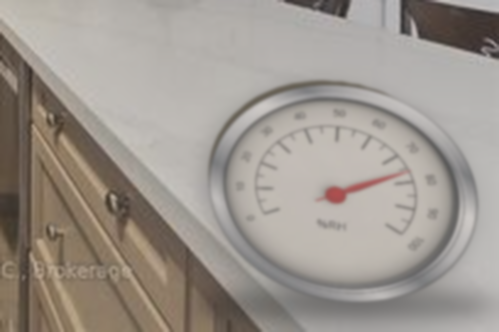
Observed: 75 %
